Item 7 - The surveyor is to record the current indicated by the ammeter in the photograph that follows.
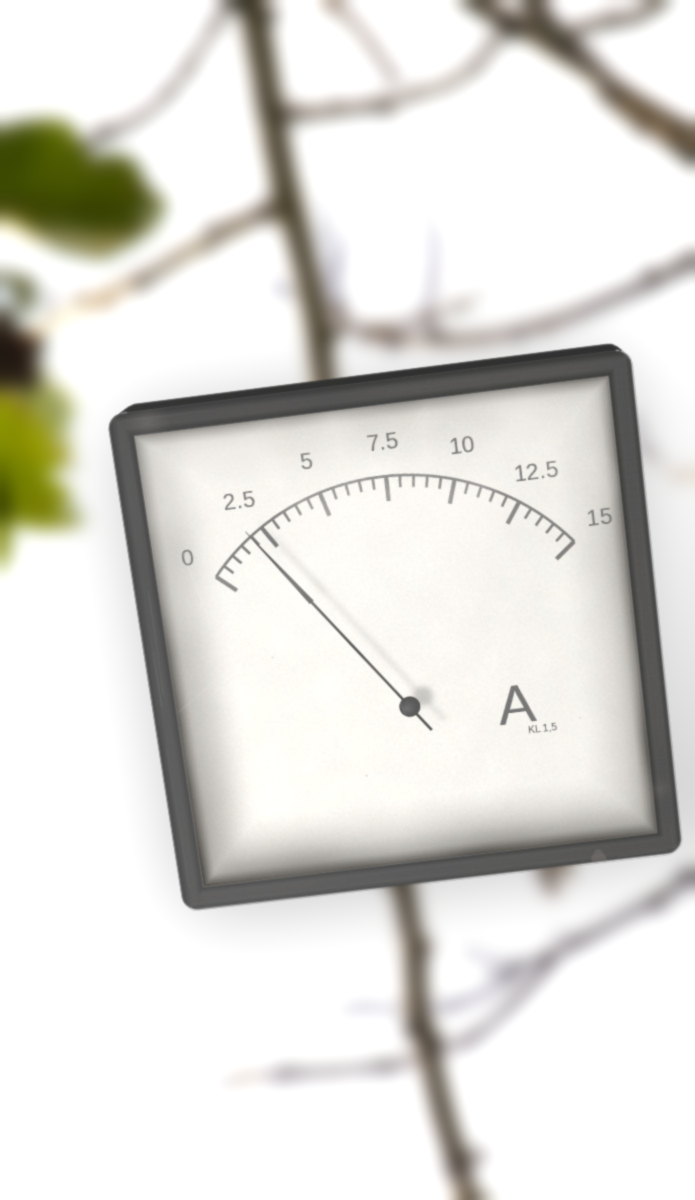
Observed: 2 A
